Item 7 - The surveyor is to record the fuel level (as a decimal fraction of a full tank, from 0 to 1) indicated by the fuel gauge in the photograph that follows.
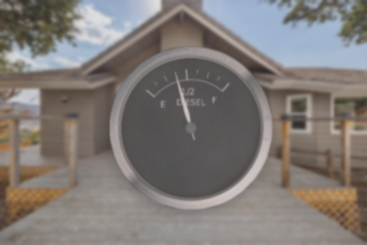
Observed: 0.375
